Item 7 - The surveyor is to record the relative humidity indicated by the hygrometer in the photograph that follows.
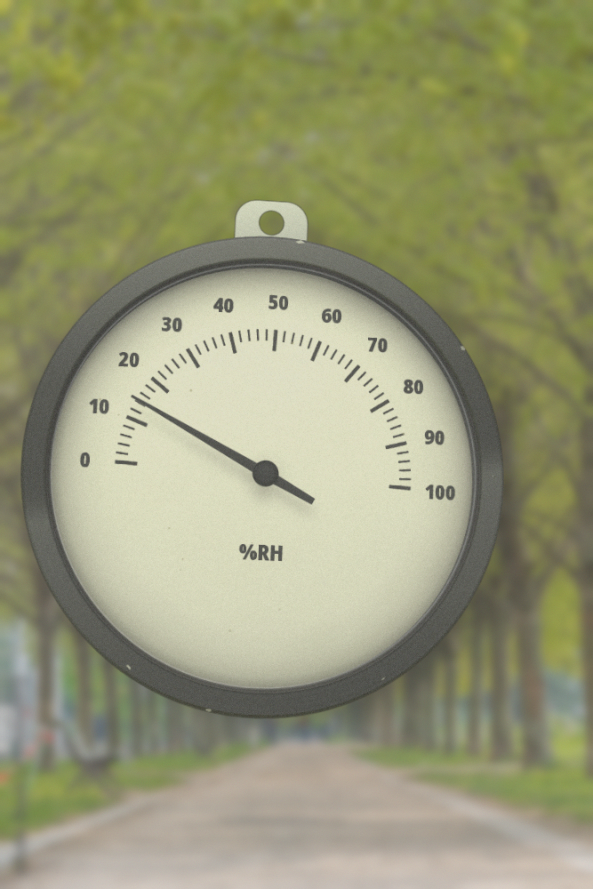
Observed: 14 %
